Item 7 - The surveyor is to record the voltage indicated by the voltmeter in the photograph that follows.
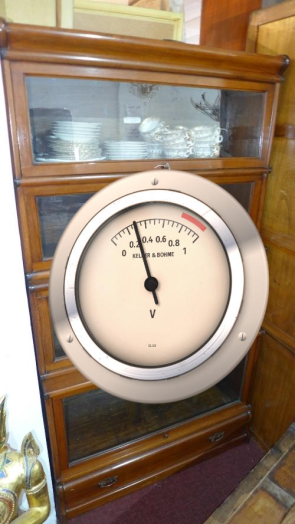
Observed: 0.3 V
